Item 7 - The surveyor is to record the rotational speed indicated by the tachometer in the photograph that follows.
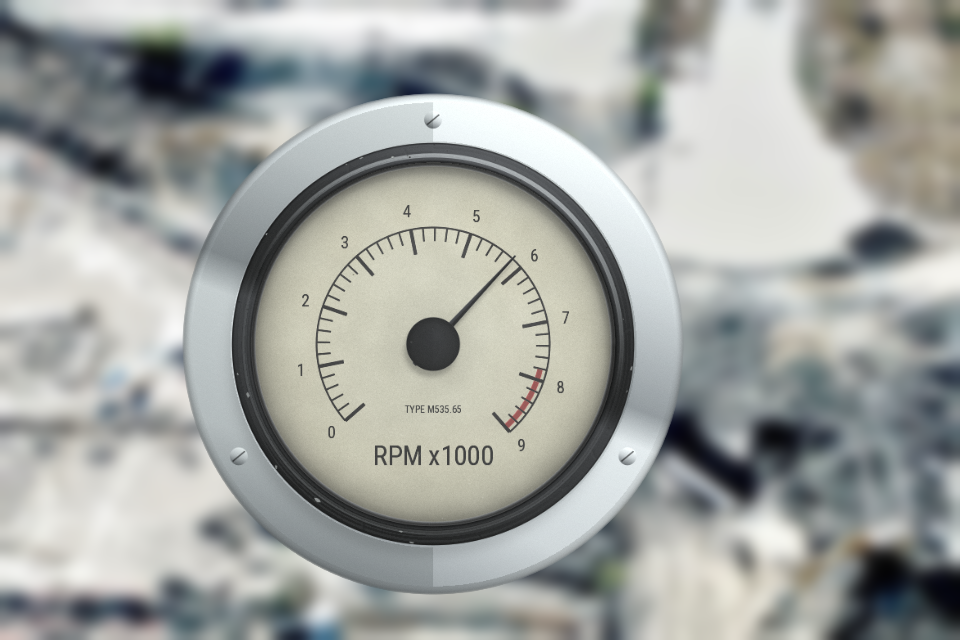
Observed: 5800 rpm
